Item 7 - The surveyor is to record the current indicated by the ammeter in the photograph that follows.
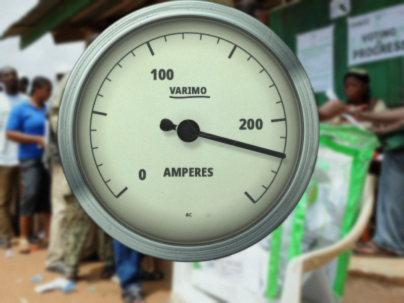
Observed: 220 A
